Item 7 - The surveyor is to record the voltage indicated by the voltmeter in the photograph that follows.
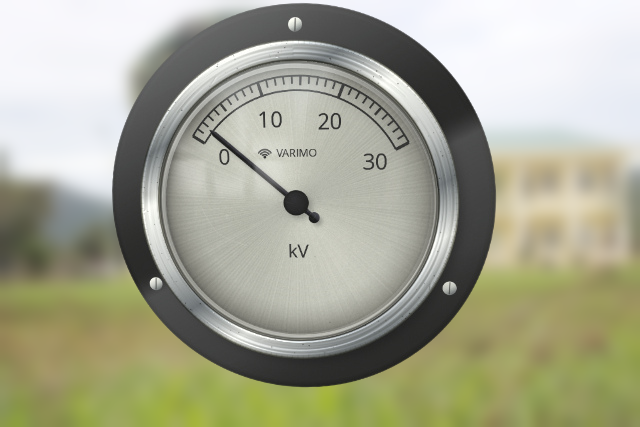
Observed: 2 kV
